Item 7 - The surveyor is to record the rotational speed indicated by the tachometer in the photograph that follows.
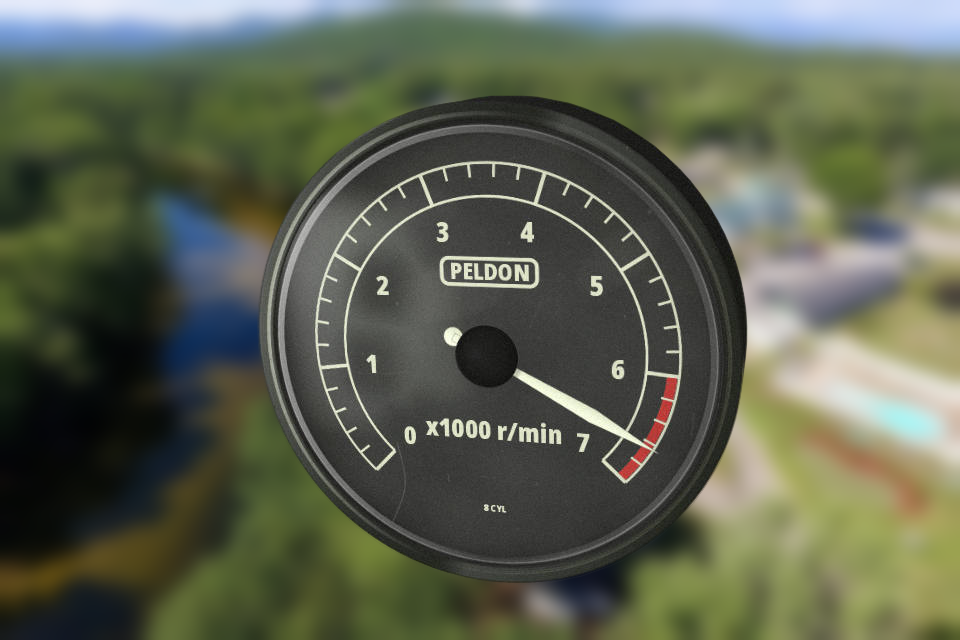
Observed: 6600 rpm
